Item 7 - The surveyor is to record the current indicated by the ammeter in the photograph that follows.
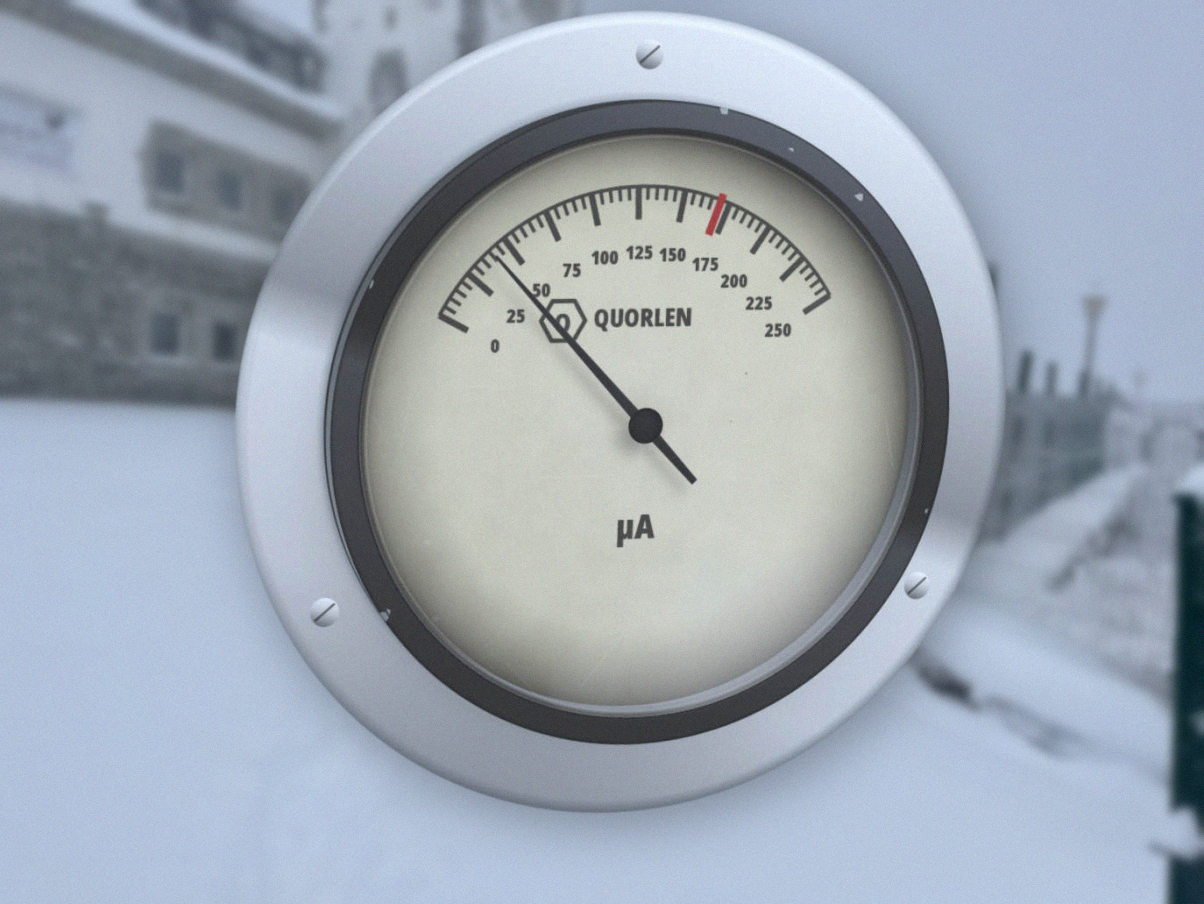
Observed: 40 µA
